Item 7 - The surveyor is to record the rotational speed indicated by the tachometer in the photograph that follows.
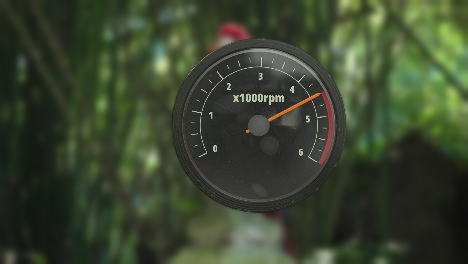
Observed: 4500 rpm
